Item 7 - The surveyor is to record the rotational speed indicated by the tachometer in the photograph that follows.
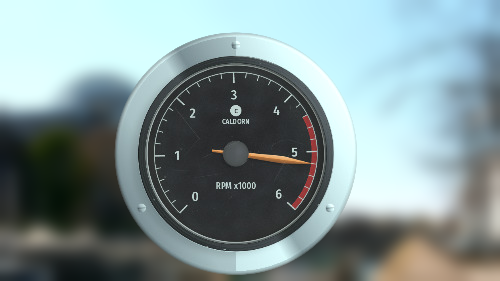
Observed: 5200 rpm
